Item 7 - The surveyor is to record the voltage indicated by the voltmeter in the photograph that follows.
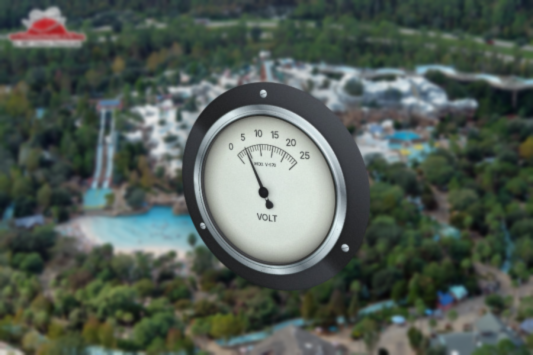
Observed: 5 V
